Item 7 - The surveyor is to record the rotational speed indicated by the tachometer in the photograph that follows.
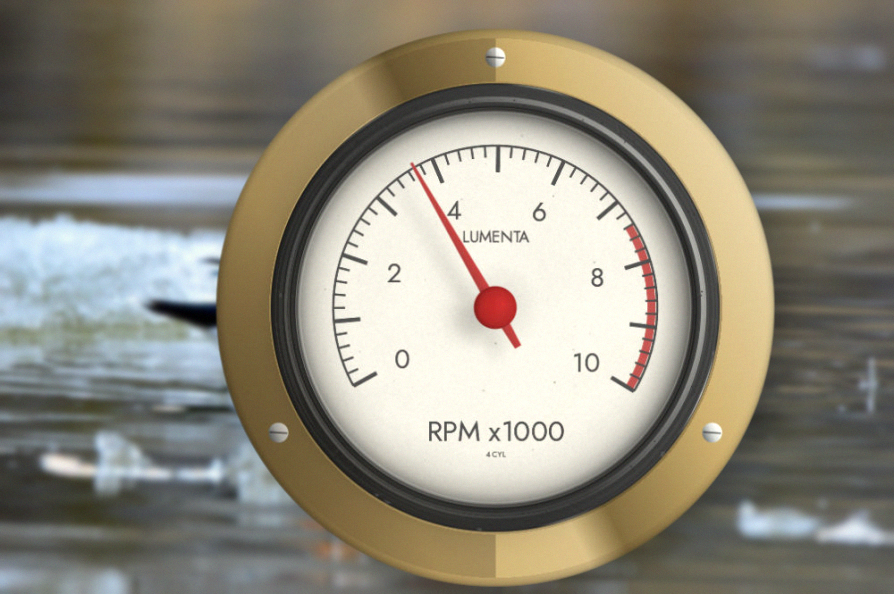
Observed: 3700 rpm
